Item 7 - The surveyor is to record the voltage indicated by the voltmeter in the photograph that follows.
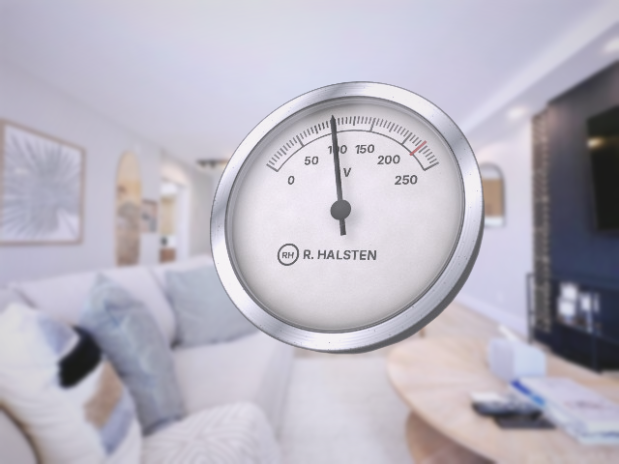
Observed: 100 V
